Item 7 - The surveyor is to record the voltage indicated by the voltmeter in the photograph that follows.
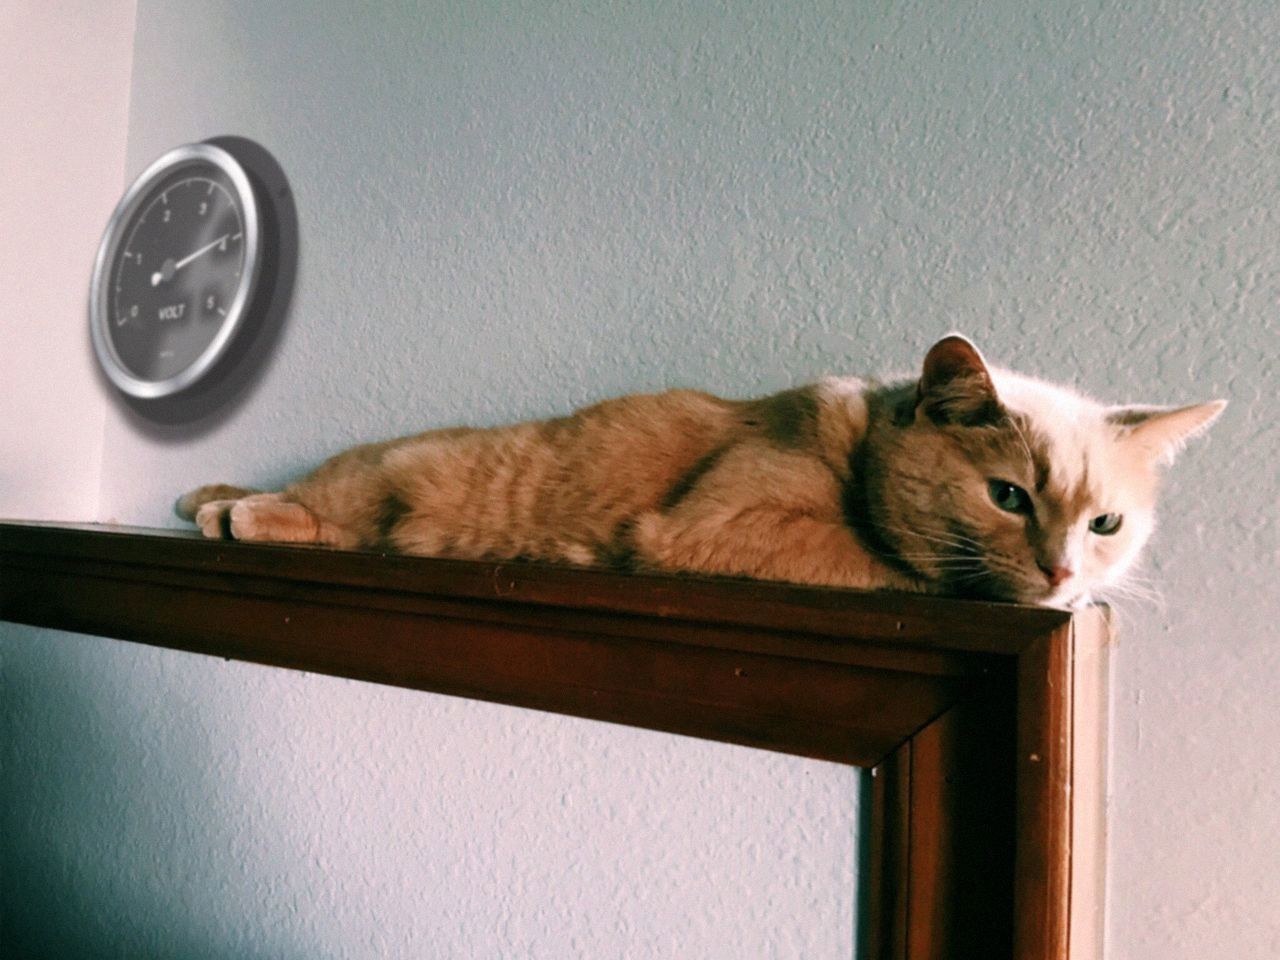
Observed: 4 V
